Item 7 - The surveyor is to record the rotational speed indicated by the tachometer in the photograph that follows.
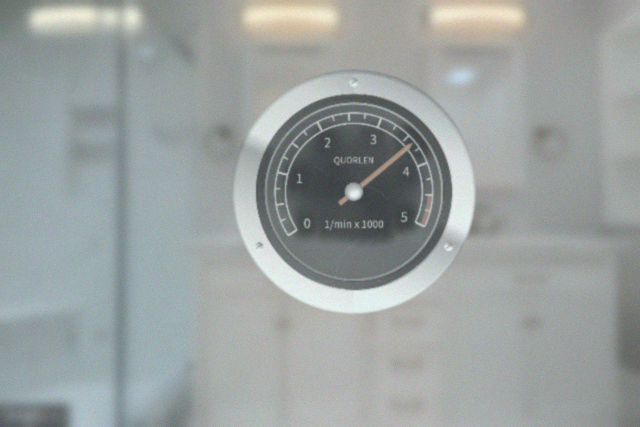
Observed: 3625 rpm
